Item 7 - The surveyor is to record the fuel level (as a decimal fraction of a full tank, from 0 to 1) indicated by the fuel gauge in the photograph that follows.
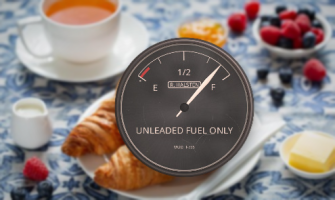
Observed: 0.875
